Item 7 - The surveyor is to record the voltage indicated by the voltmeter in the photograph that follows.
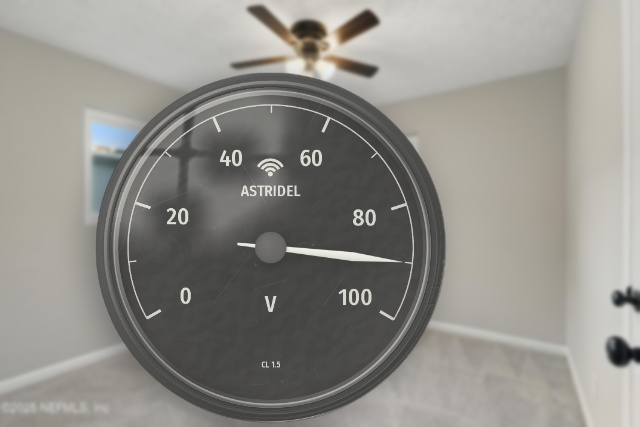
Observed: 90 V
